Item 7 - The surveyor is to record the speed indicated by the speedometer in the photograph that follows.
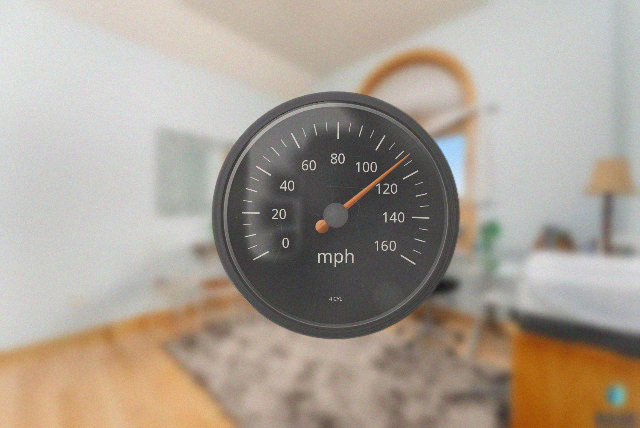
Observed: 112.5 mph
